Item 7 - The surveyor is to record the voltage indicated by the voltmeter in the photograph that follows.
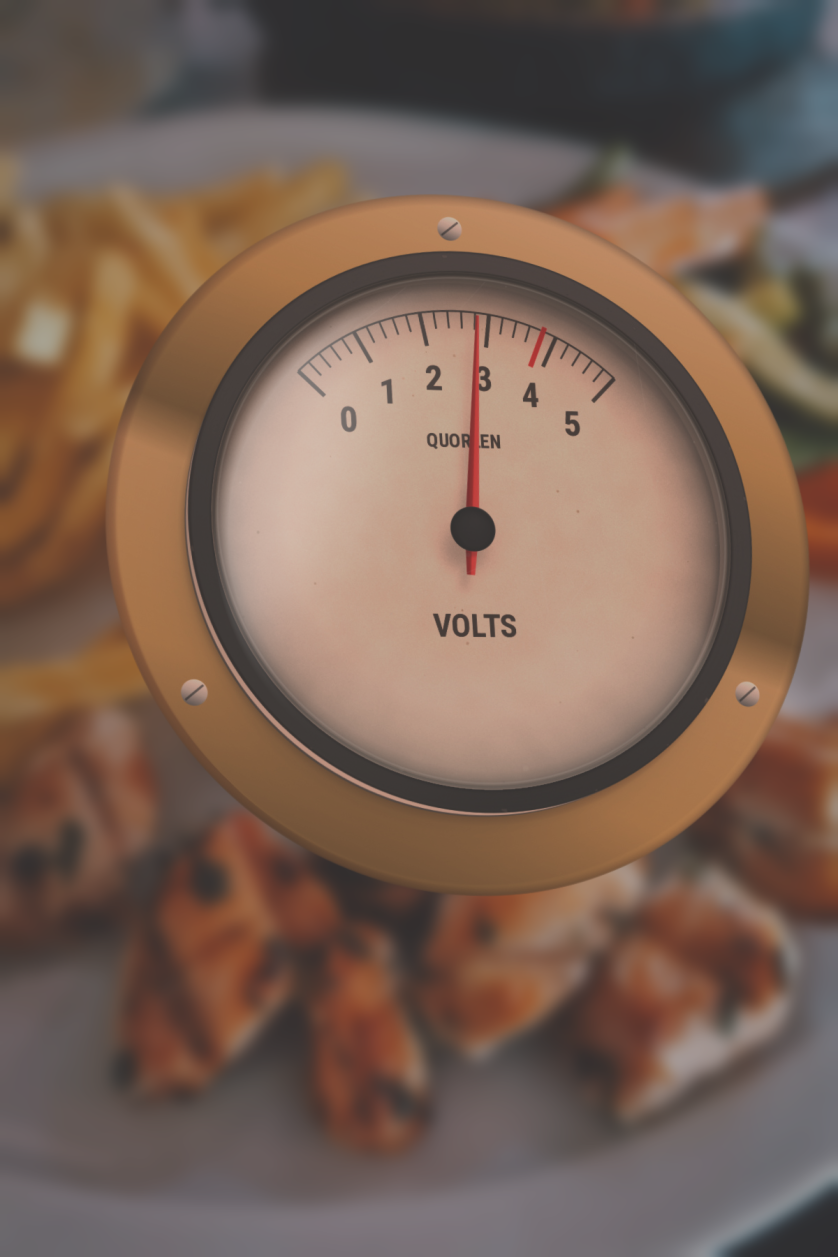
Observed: 2.8 V
